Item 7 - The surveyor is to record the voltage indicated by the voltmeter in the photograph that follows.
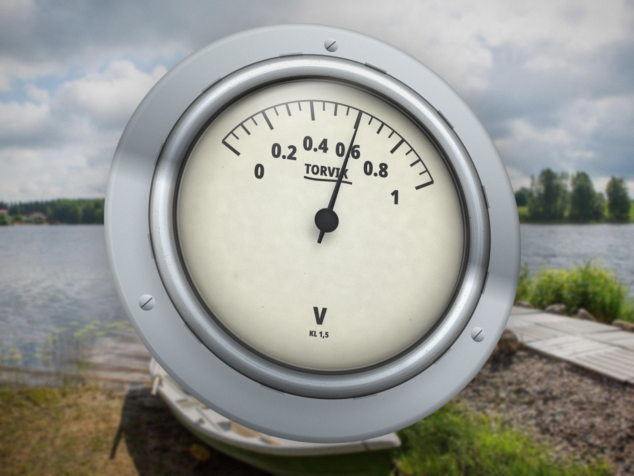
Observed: 0.6 V
